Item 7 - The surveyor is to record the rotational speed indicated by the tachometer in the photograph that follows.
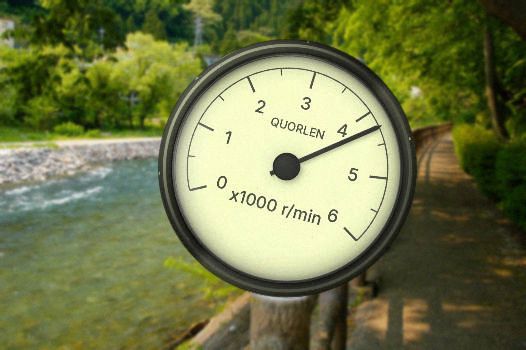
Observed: 4250 rpm
